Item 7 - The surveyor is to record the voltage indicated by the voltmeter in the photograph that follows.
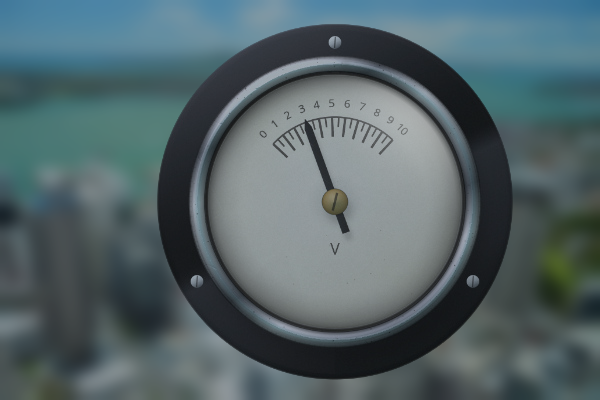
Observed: 3 V
